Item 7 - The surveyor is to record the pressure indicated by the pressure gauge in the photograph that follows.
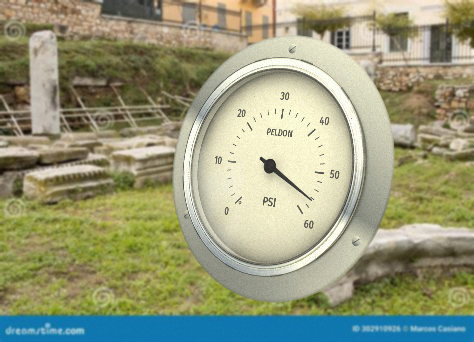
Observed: 56 psi
